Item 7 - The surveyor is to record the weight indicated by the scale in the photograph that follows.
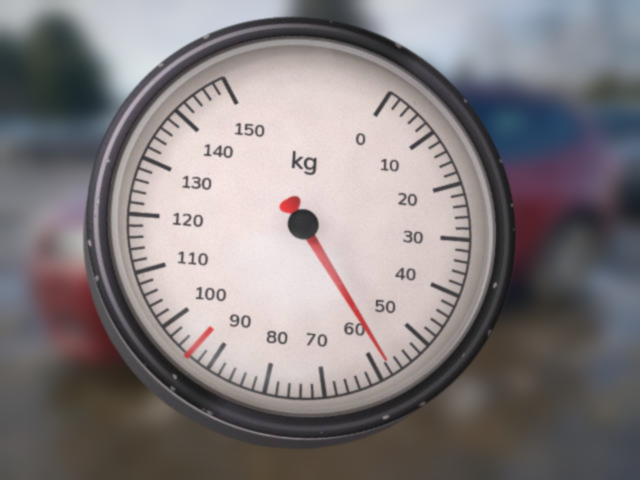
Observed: 58 kg
